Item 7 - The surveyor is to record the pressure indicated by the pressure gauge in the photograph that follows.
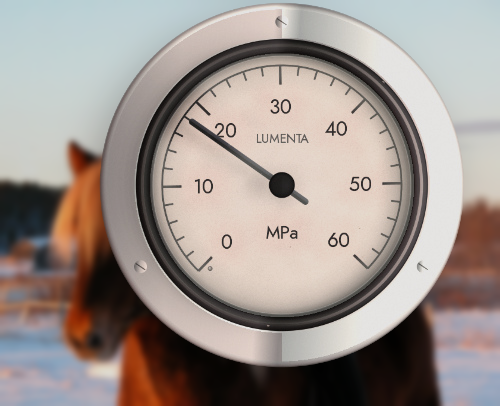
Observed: 18 MPa
